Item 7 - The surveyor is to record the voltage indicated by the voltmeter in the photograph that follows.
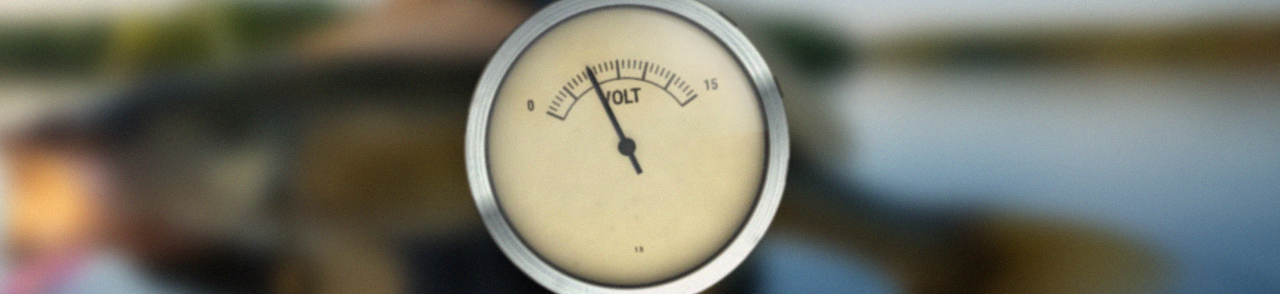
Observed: 5 V
